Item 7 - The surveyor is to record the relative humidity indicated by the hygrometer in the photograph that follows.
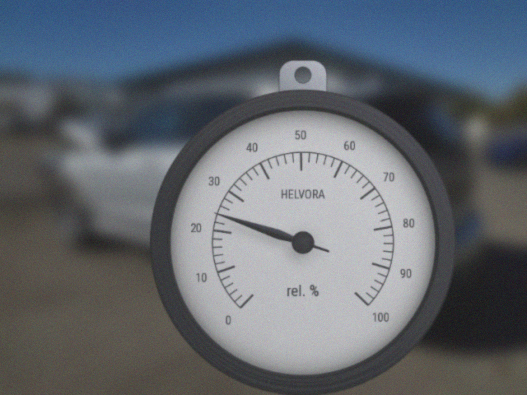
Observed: 24 %
